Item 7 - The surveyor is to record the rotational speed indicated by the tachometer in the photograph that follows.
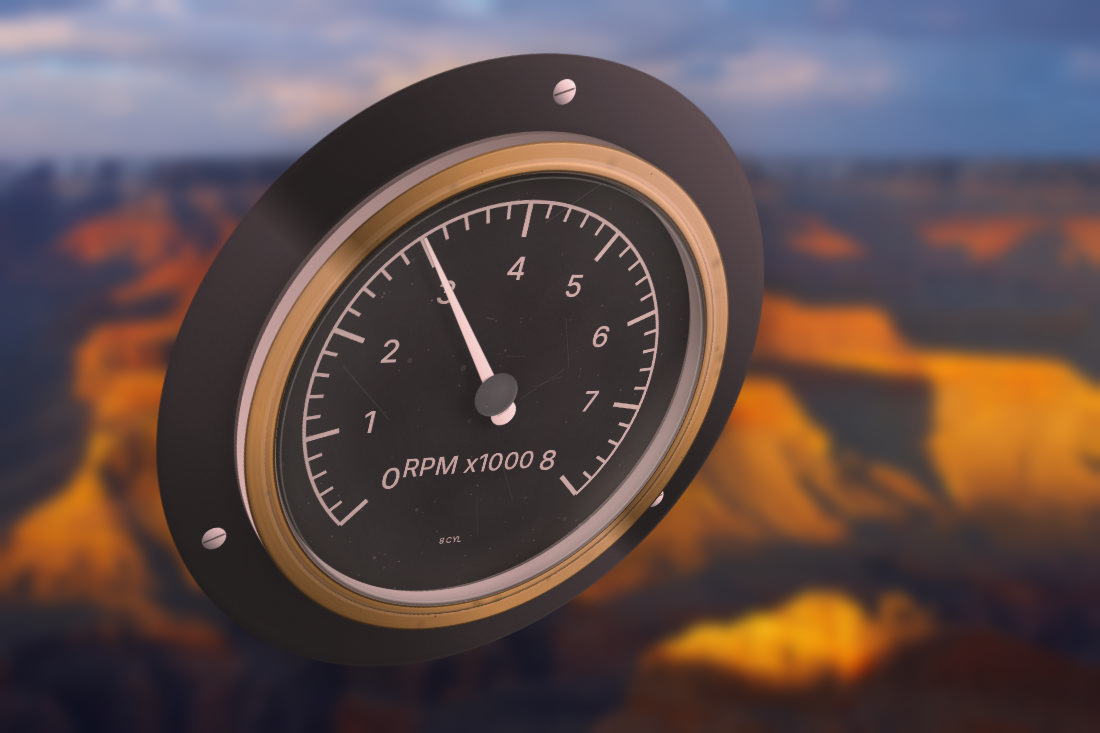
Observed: 3000 rpm
